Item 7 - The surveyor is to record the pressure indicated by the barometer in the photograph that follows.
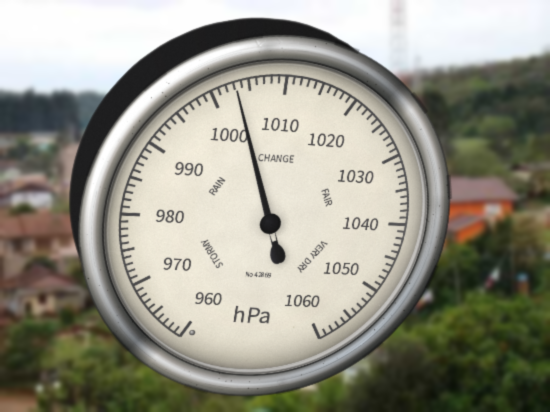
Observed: 1003 hPa
